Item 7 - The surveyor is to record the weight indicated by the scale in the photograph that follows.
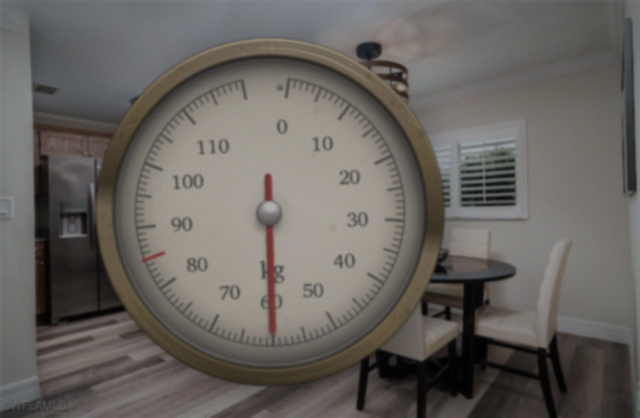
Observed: 60 kg
